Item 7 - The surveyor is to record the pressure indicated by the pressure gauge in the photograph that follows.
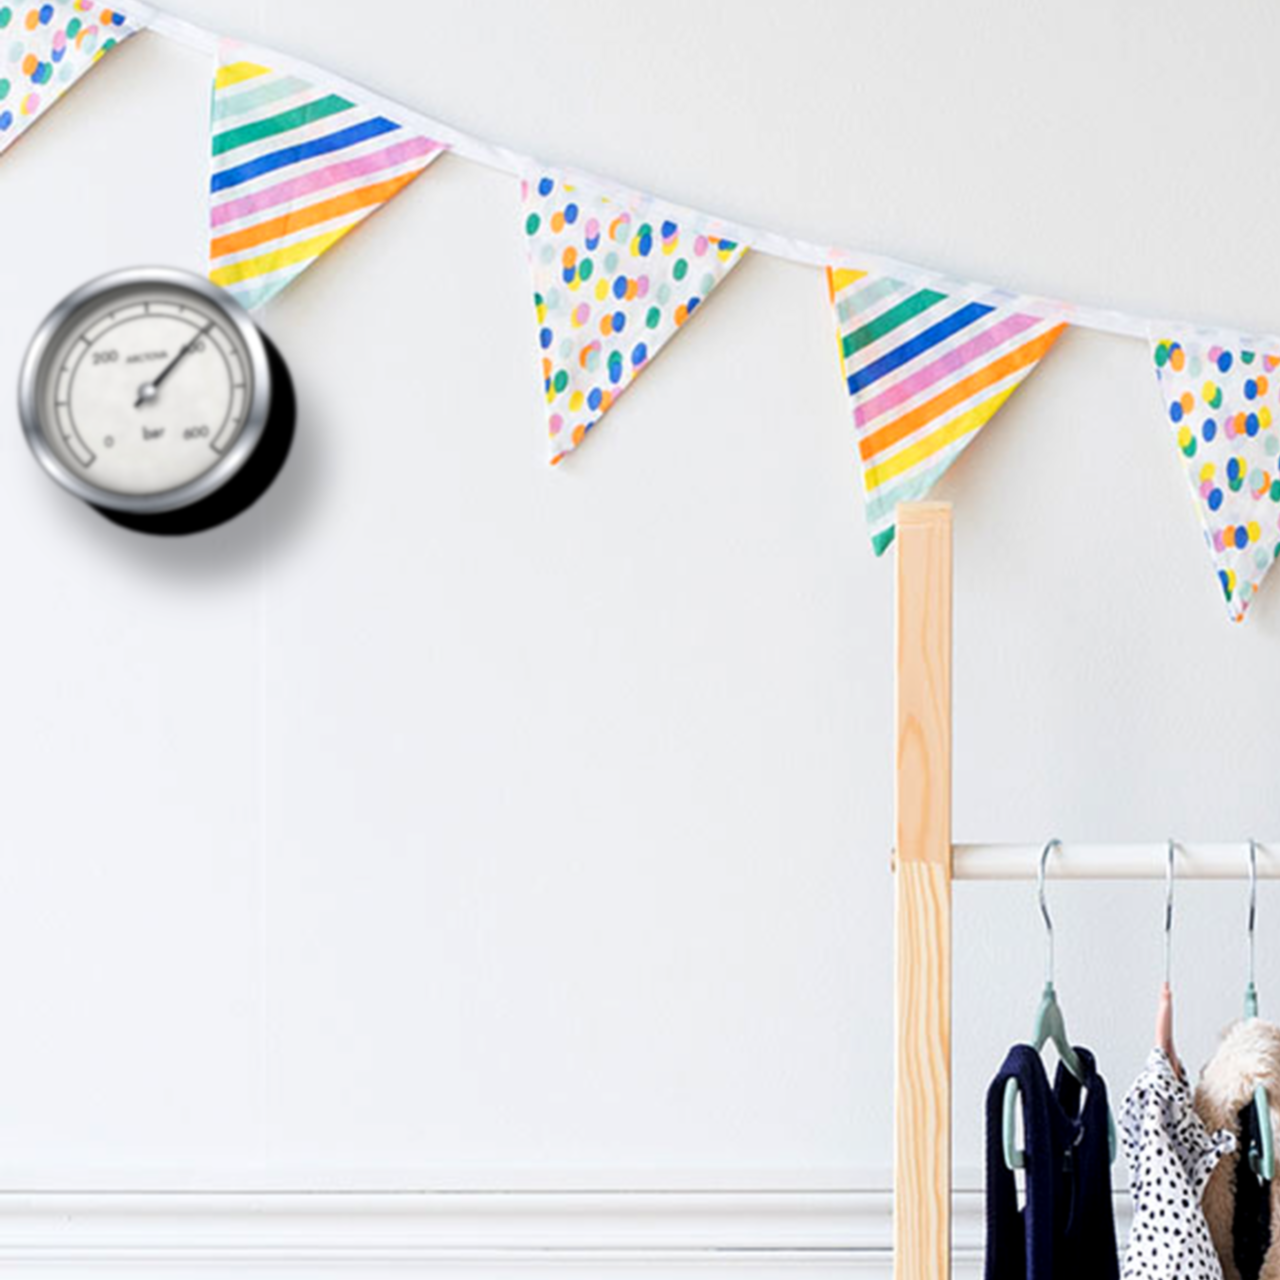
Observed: 400 bar
